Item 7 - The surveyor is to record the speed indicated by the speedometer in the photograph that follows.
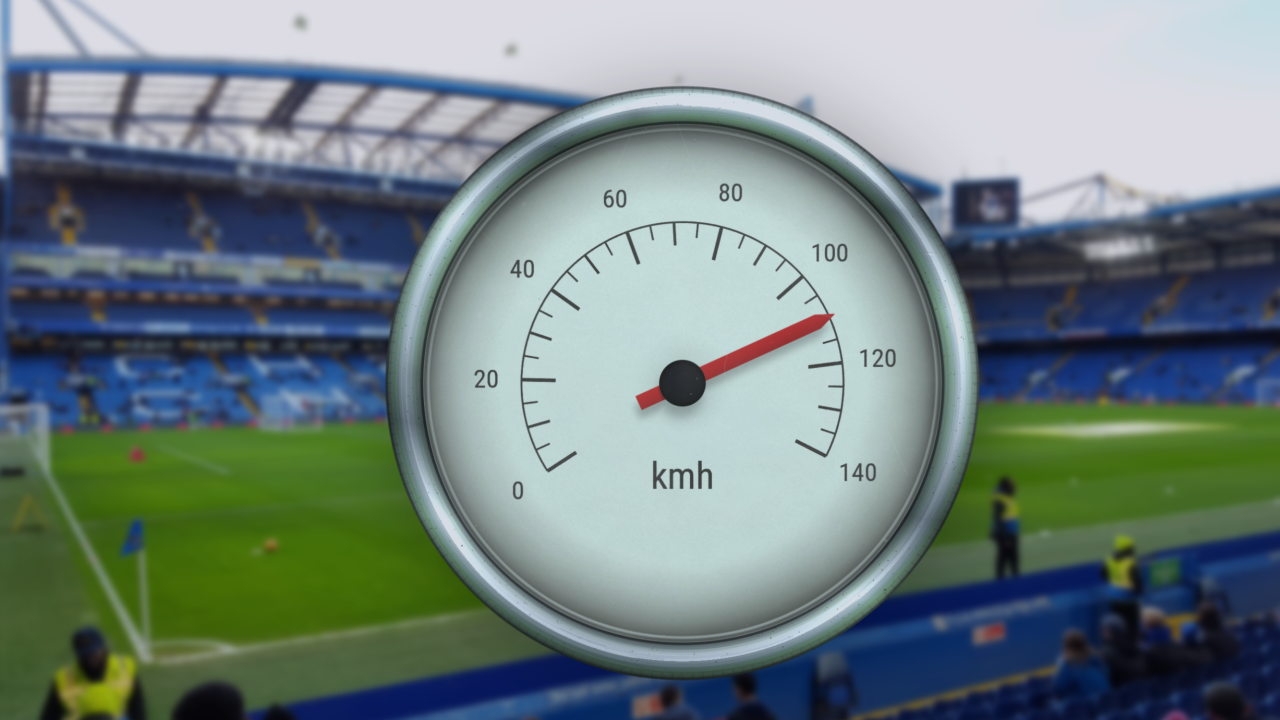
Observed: 110 km/h
